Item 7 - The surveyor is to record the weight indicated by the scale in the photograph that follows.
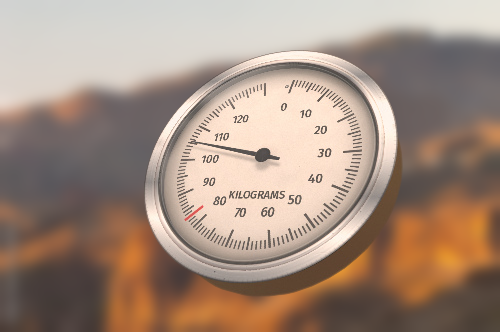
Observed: 105 kg
